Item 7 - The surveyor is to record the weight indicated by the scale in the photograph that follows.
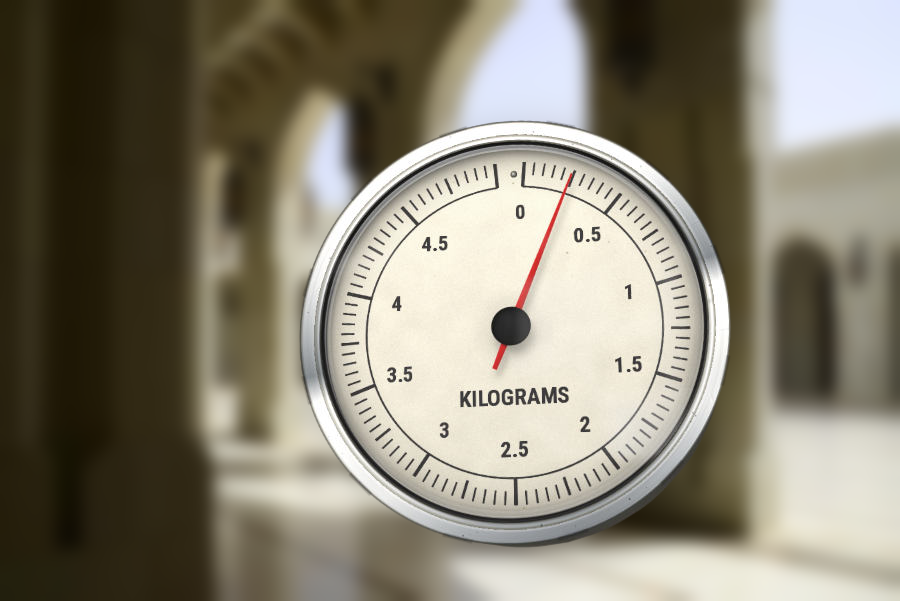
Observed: 0.25 kg
